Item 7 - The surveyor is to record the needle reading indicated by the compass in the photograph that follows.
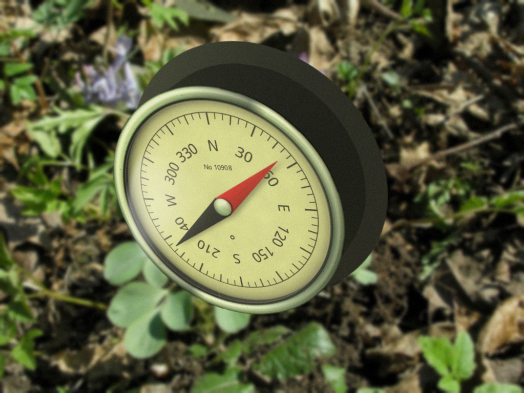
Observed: 52.5 °
